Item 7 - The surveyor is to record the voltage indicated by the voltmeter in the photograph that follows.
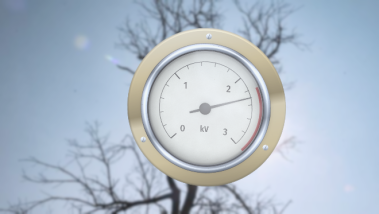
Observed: 2.3 kV
